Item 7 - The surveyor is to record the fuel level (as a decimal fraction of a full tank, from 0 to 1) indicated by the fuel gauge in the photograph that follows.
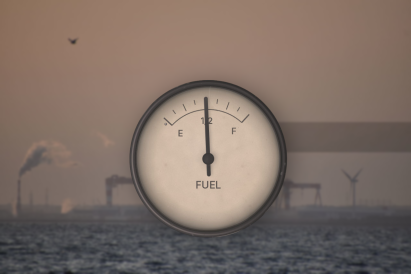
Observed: 0.5
